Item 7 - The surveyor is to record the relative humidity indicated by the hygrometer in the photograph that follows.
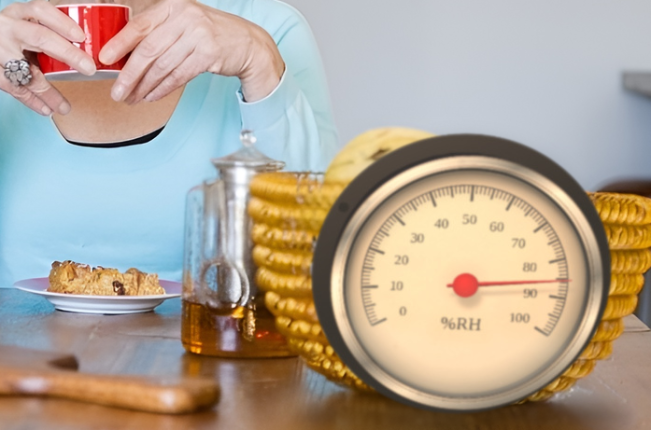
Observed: 85 %
